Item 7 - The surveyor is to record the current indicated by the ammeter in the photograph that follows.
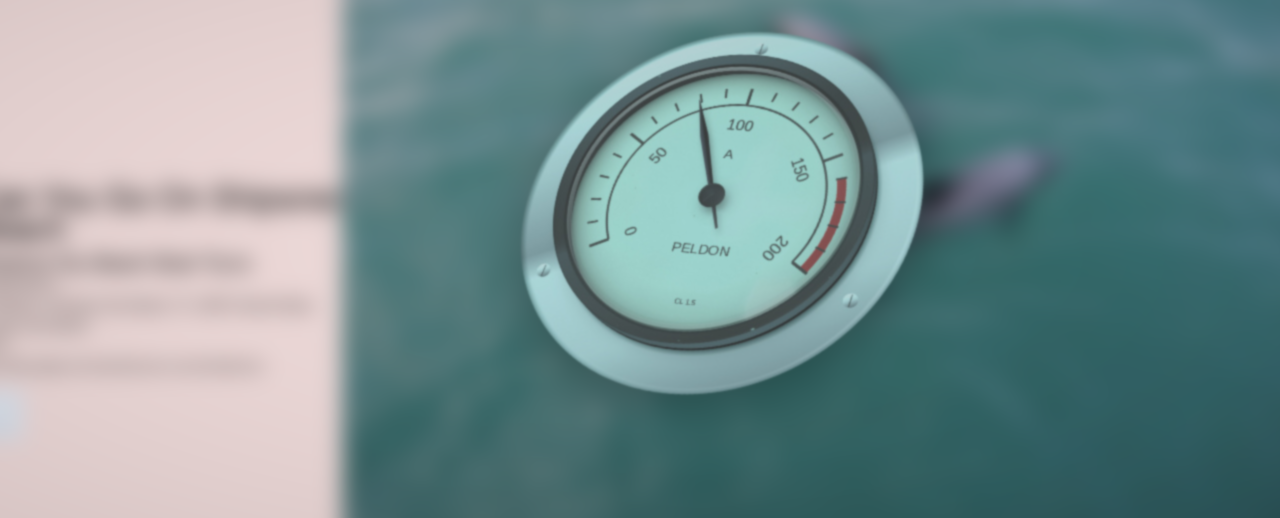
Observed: 80 A
